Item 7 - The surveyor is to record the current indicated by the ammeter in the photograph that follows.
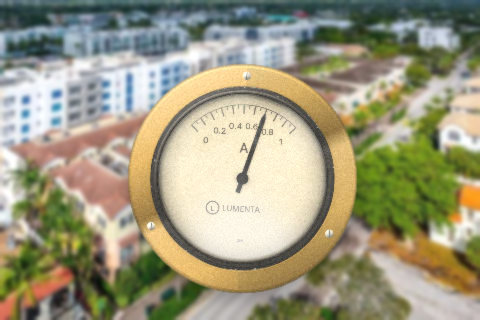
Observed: 0.7 A
